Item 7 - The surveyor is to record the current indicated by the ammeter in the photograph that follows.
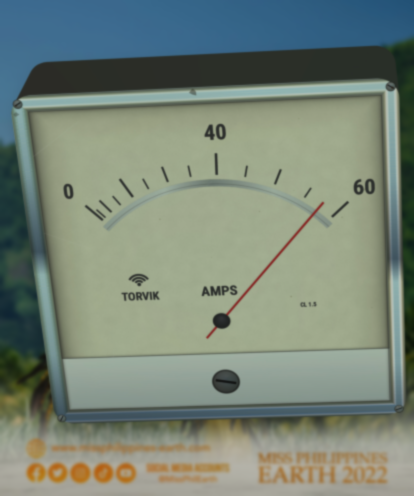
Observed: 57.5 A
